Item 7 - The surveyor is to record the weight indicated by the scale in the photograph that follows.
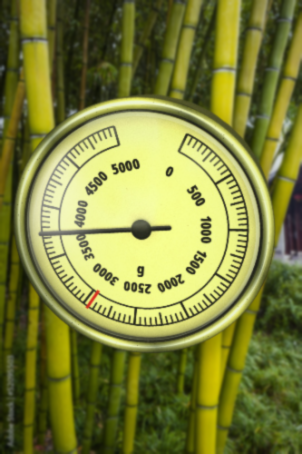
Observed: 3750 g
